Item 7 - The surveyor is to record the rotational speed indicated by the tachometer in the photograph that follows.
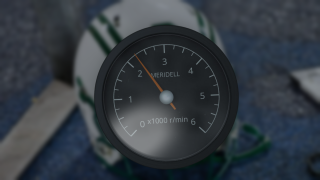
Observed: 2250 rpm
